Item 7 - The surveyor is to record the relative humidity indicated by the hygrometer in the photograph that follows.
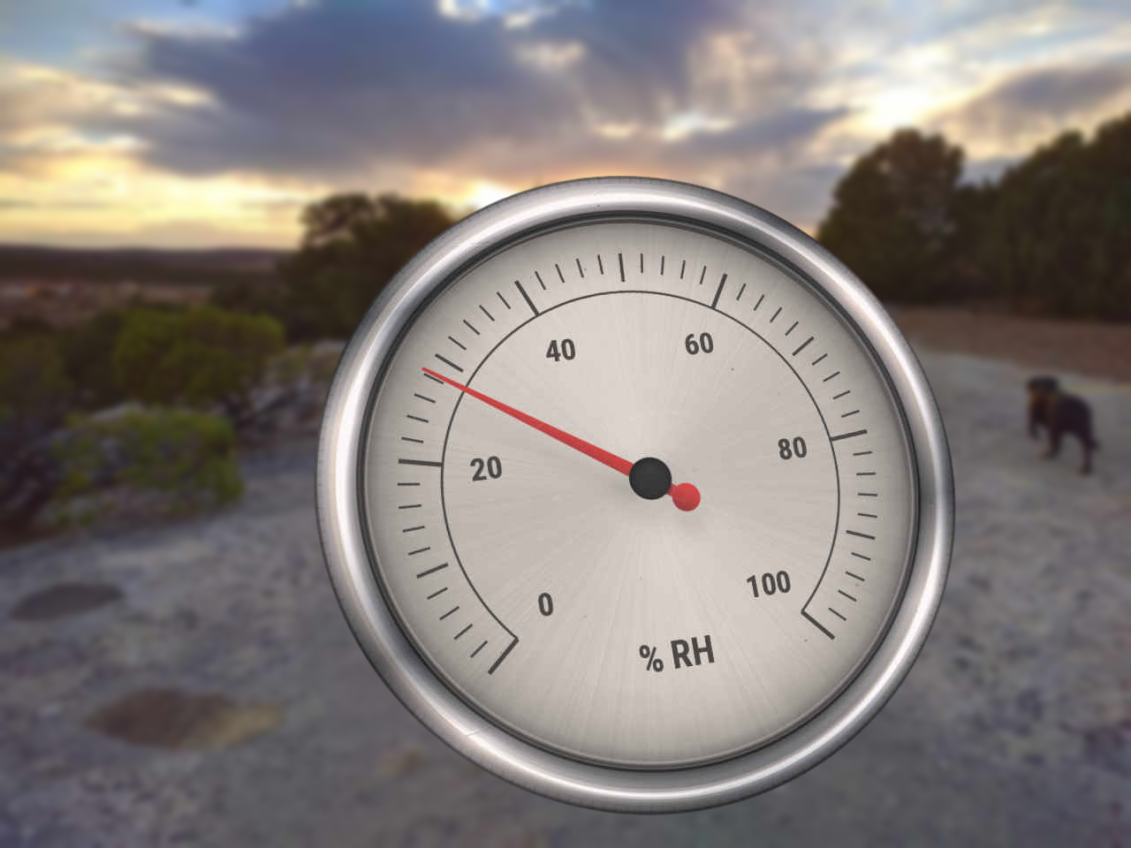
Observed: 28 %
